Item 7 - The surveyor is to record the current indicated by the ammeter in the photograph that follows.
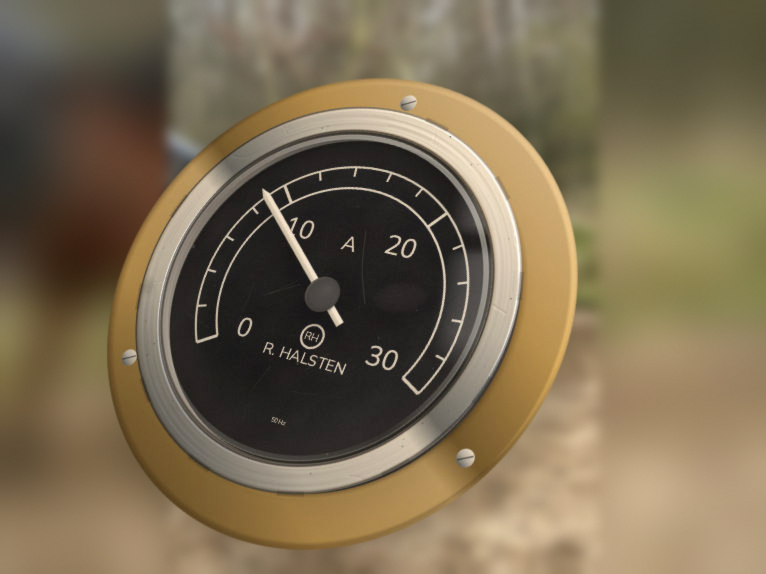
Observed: 9 A
